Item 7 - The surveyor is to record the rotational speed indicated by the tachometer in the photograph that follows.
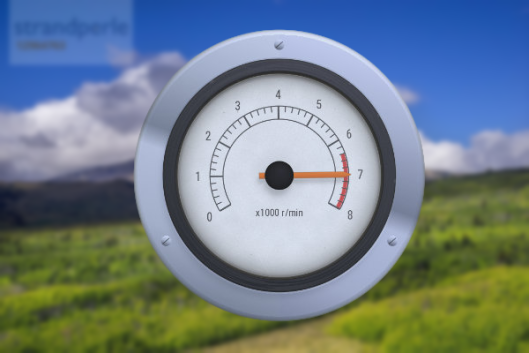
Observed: 7000 rpm
